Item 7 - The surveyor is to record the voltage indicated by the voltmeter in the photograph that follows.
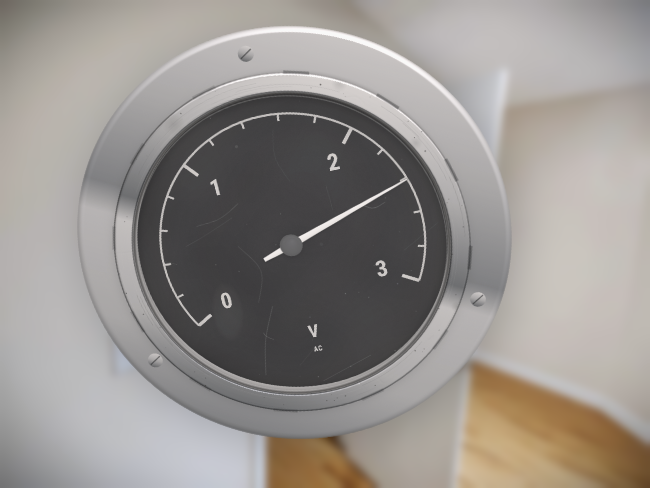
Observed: 2.4 V
